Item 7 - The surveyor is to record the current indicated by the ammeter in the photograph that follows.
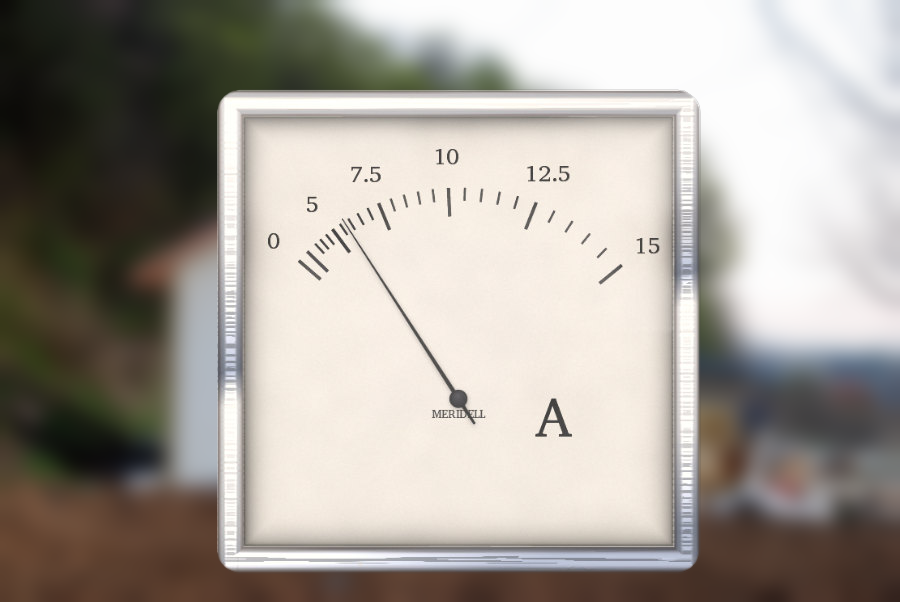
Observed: 5.75 A
